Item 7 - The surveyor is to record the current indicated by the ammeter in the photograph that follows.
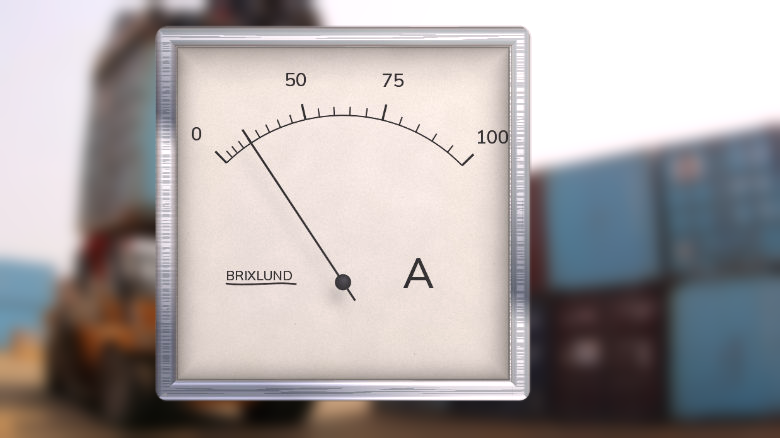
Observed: 25 A
